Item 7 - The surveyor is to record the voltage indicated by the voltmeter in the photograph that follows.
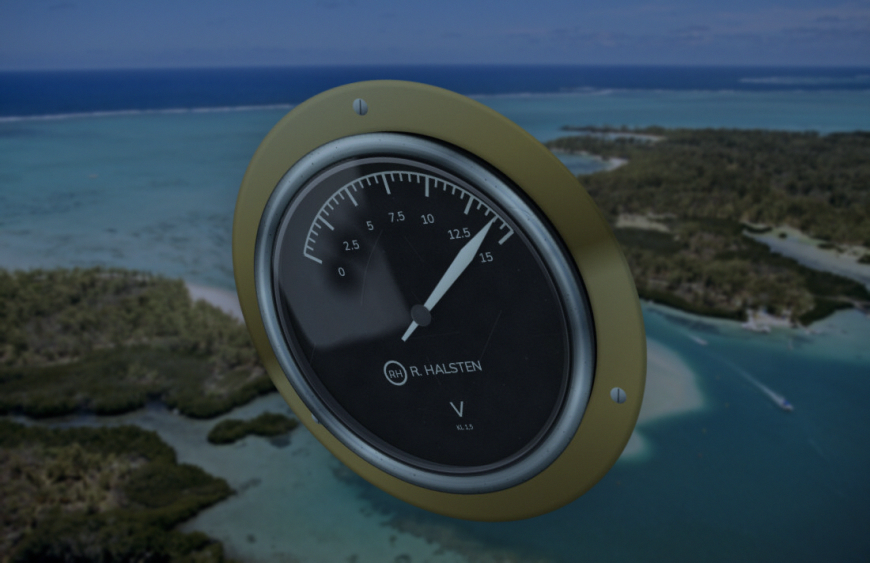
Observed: 14 V
